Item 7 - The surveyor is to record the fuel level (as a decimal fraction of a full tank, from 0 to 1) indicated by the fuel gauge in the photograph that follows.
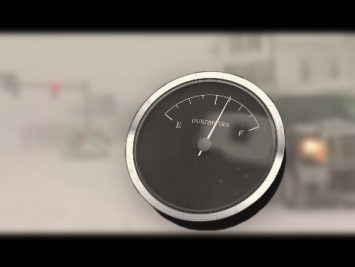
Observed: 0.625
